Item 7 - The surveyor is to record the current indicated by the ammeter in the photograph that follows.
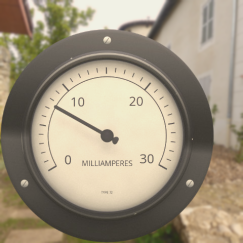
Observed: 7.5 mA
